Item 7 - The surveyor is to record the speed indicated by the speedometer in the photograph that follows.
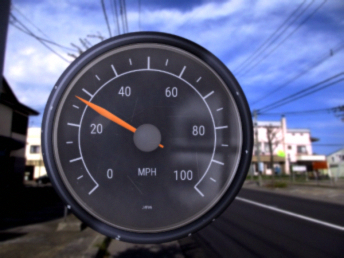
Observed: 27.5 mph
